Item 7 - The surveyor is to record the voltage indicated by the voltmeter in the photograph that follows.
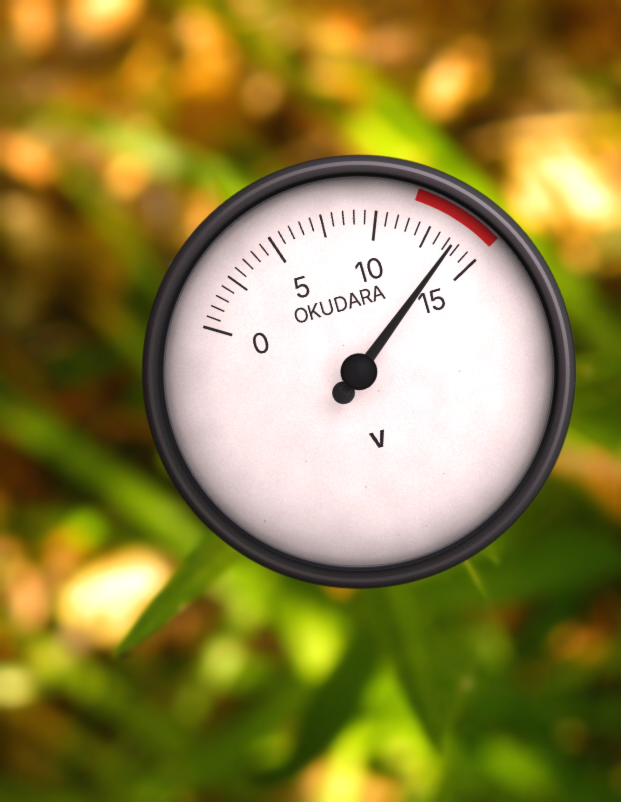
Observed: 13.75 V
